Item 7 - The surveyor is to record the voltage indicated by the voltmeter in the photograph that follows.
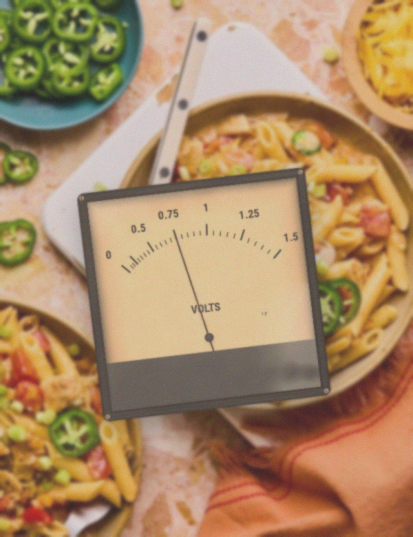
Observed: 0.75 V
